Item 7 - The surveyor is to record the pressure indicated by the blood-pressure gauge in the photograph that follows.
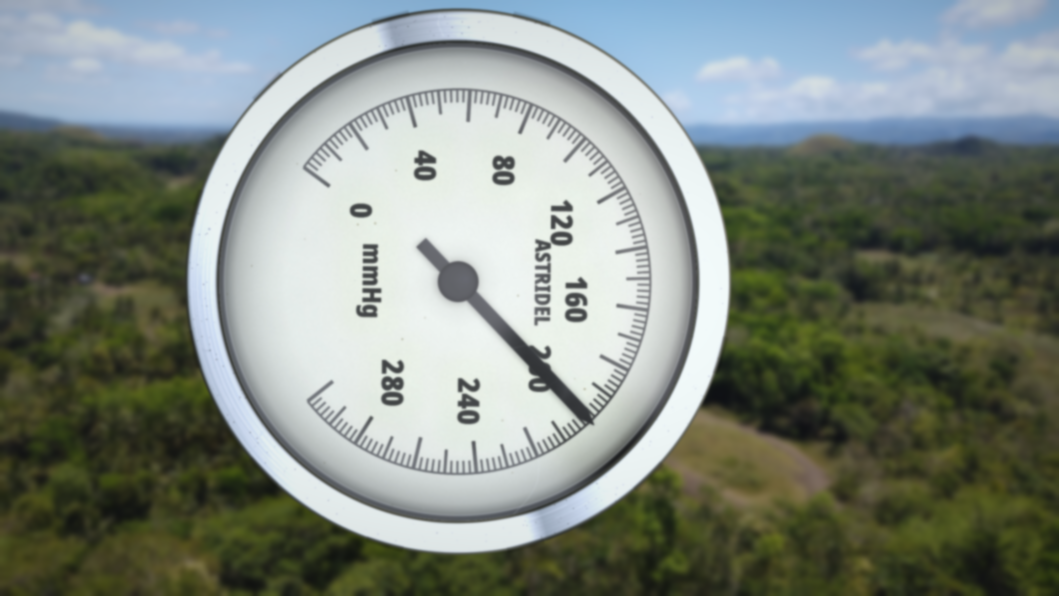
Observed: 200 mmHg
